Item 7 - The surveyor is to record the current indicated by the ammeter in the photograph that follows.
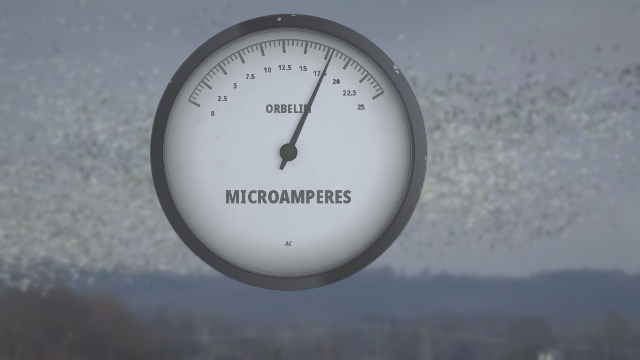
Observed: 18 µA
